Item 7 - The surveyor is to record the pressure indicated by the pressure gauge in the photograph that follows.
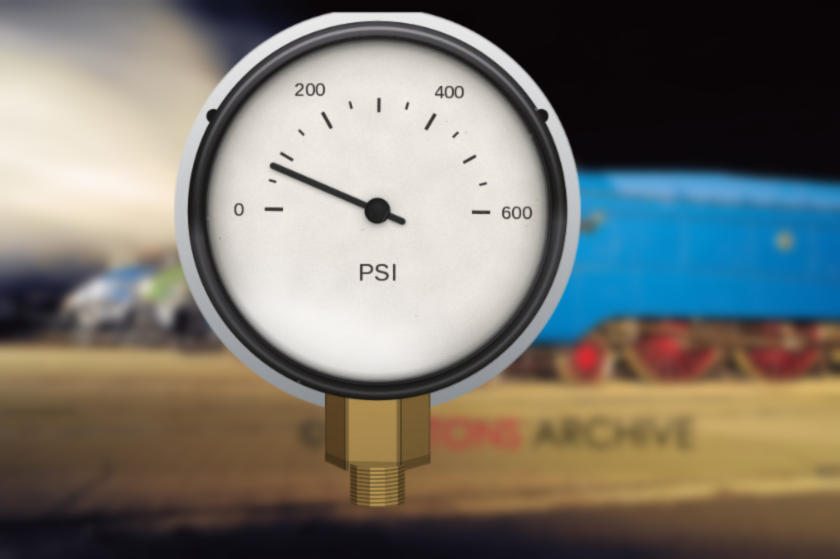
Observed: 75 psi
